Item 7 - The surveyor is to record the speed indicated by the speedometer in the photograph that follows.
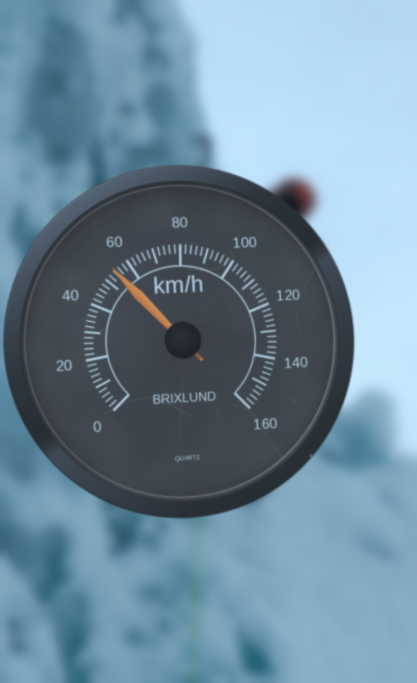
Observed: 54 km/h
